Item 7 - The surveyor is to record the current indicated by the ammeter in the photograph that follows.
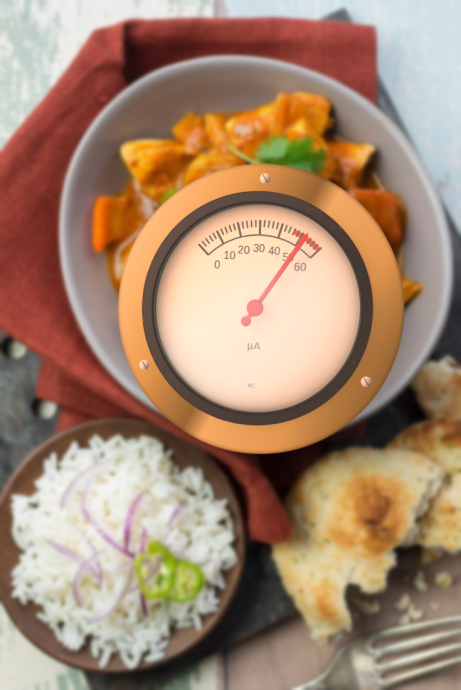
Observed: 52 µA
